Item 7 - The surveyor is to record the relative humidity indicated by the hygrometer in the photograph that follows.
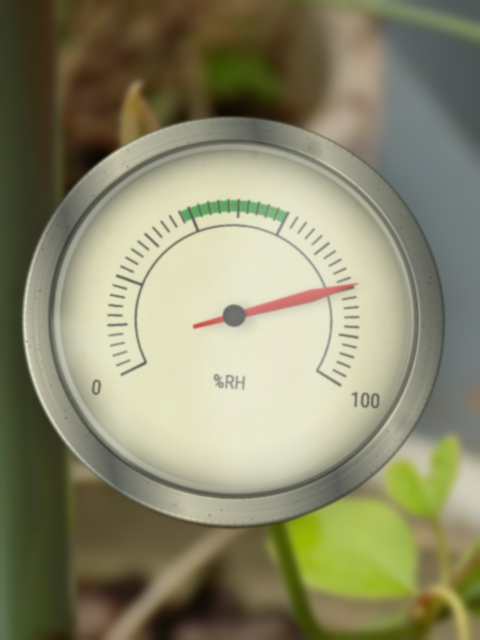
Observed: 80 %
